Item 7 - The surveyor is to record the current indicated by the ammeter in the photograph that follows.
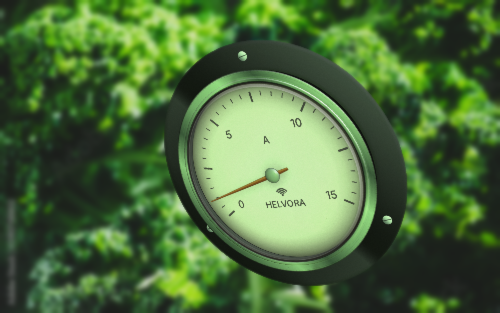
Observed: 1 A
